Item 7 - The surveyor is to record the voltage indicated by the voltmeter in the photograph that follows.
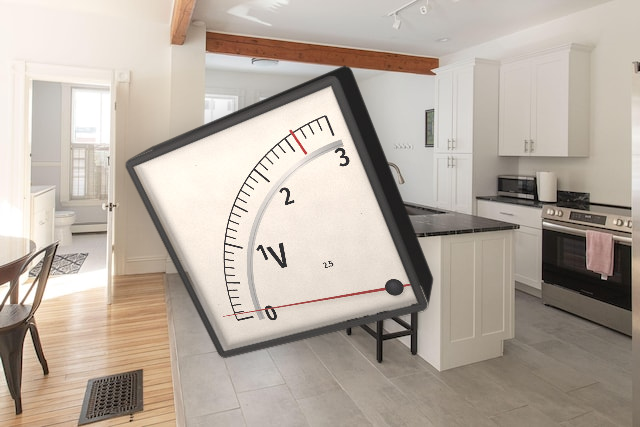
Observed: 0.1 V
